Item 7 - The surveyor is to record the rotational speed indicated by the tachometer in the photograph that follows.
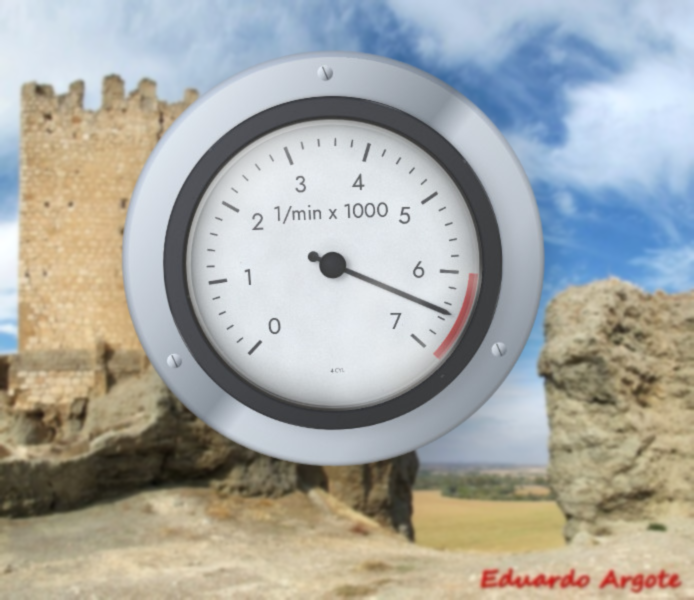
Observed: 6500 rpm
